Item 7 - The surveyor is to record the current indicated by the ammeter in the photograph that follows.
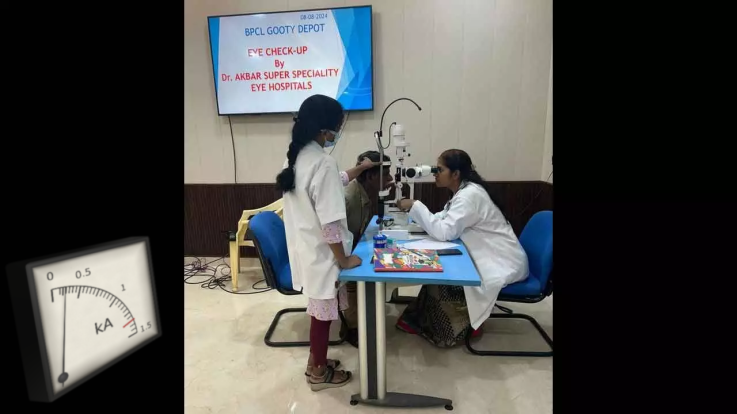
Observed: 0.25 kA
